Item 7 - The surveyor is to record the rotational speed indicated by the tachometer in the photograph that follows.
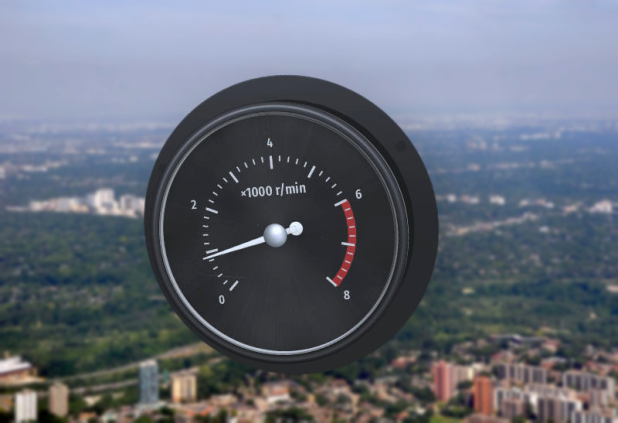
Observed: 900 rpm
